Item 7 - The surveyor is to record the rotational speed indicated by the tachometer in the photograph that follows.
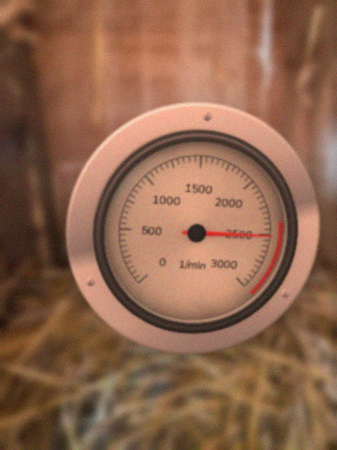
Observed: 2500 rpm
